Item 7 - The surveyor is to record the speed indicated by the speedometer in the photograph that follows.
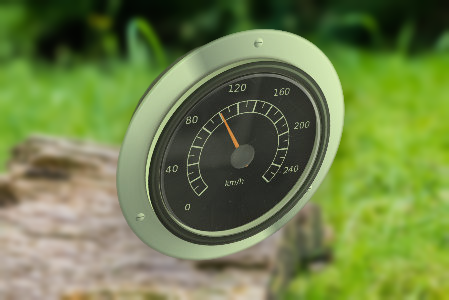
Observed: 100 km/h
